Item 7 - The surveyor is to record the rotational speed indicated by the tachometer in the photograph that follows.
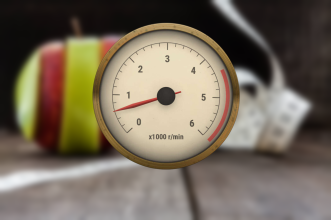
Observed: 600 rpm
